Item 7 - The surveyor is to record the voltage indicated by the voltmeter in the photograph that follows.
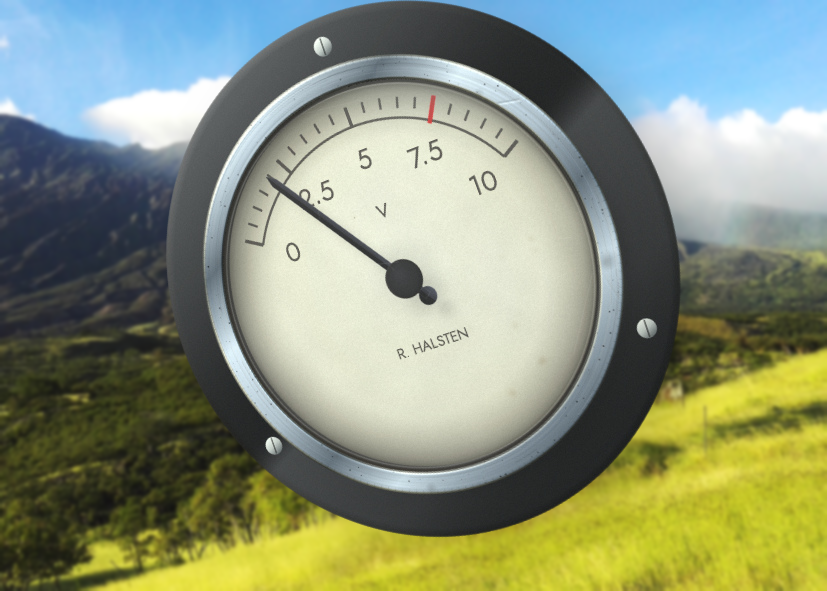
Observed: 2 V
